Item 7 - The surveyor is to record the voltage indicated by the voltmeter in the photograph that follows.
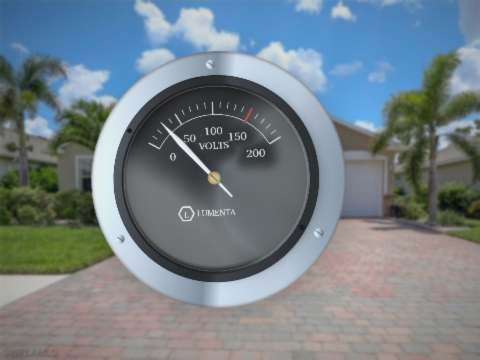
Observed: 30 V
